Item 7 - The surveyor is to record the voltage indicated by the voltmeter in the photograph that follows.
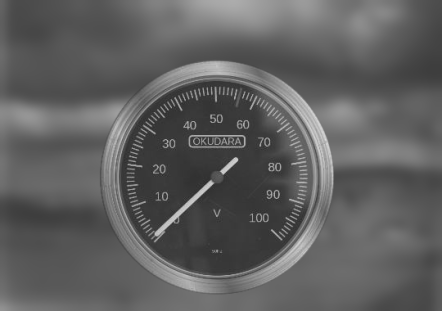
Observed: 1 V
